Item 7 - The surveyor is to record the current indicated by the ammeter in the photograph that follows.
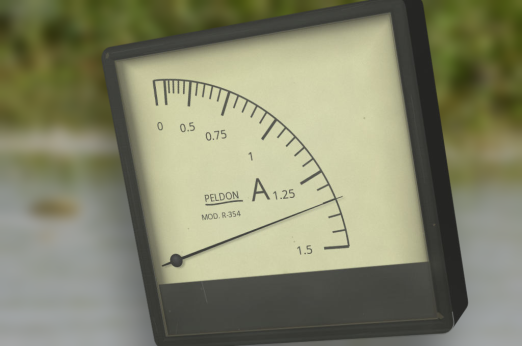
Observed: 1.35 A
